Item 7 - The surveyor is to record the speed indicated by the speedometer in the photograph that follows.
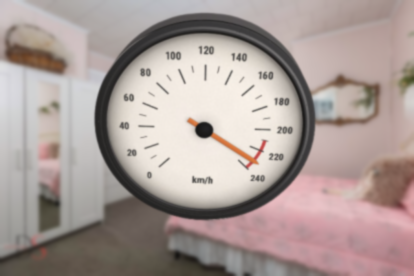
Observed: 230 km/h
